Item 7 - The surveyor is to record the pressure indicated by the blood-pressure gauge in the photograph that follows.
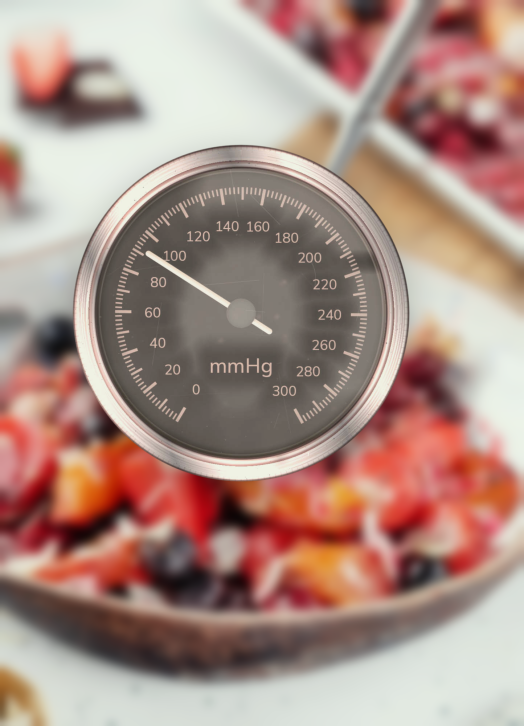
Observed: 92 mmHg
